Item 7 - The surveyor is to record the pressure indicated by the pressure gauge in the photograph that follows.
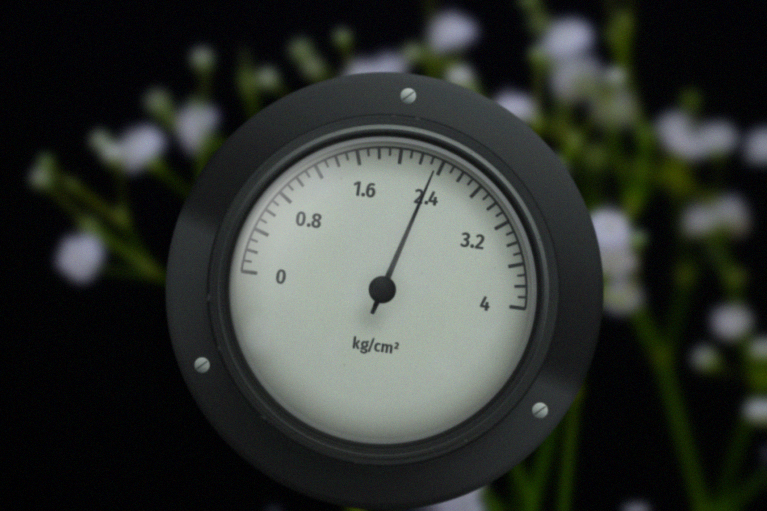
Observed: 2.35 kg/cm²
